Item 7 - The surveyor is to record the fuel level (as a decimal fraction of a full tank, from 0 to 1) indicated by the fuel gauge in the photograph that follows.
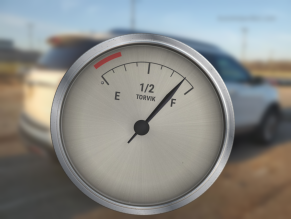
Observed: 0.875
